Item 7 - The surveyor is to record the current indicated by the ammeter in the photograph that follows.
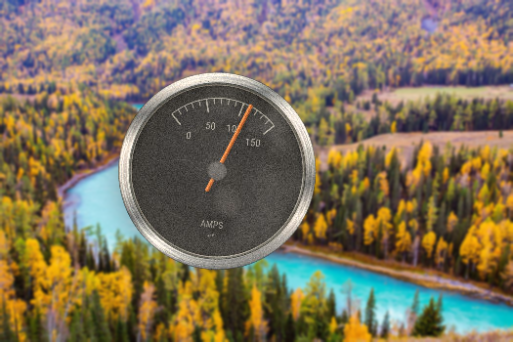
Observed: 110 A
